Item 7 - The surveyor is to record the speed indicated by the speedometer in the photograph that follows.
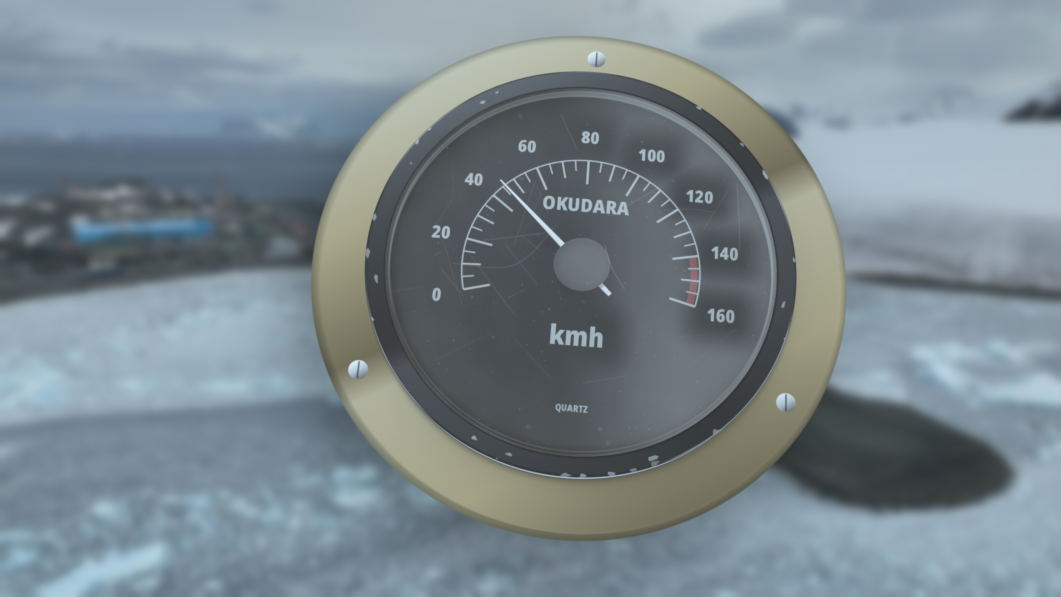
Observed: 45 km/h
